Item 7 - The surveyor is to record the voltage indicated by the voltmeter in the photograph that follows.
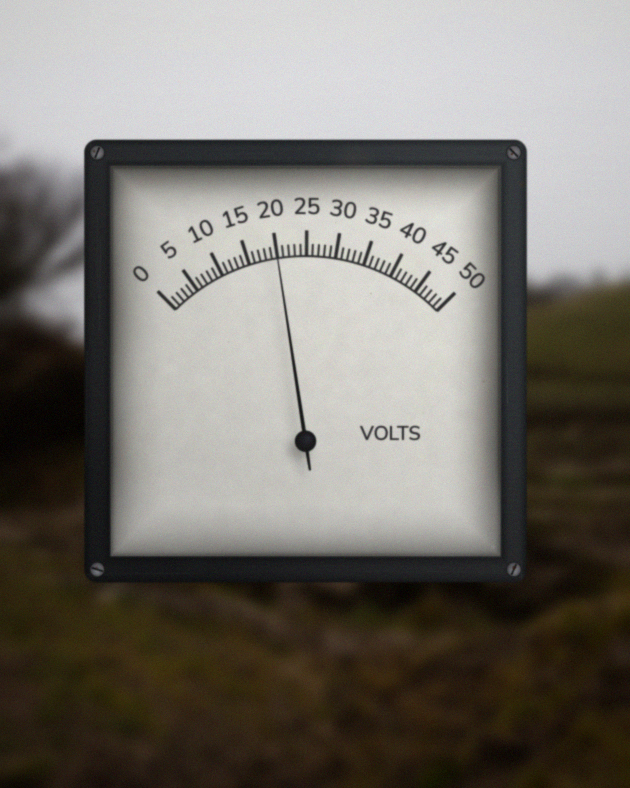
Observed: 20 V
